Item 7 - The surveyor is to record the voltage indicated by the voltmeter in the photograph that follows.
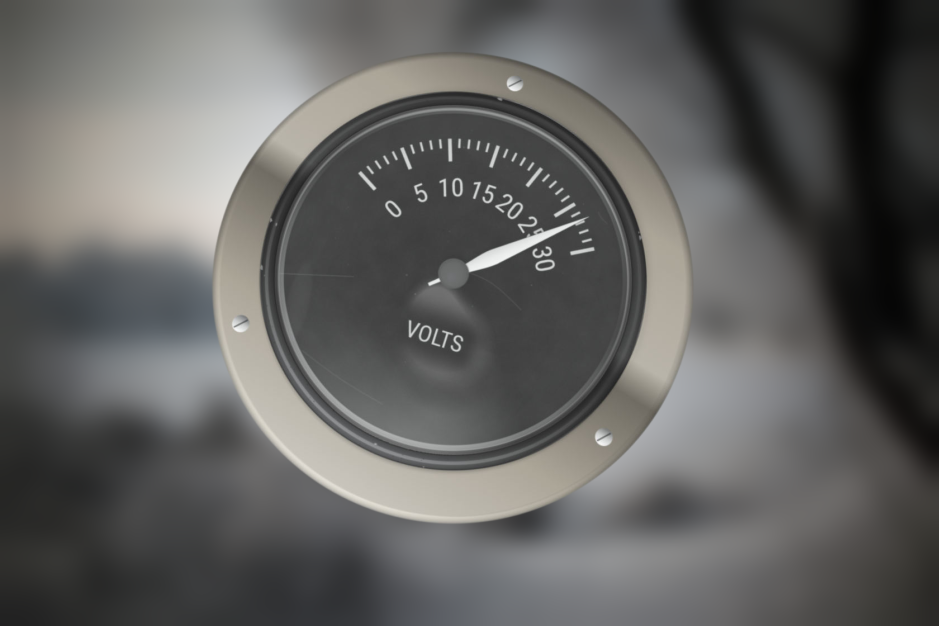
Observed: 27 V
